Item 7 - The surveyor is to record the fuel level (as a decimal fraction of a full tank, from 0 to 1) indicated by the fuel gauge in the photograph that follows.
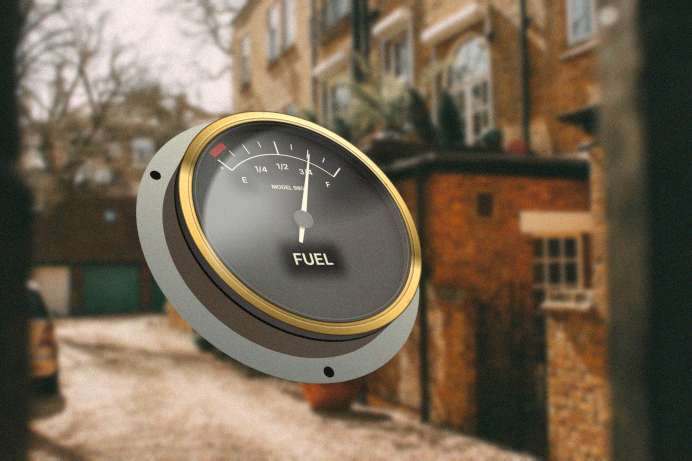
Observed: 0.75
